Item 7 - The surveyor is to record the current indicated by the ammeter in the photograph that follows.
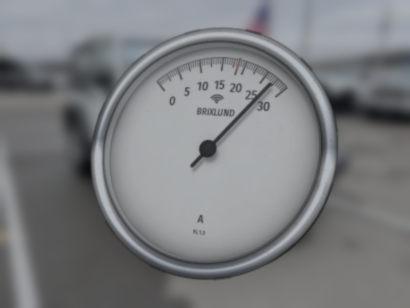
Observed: 27.5 A
